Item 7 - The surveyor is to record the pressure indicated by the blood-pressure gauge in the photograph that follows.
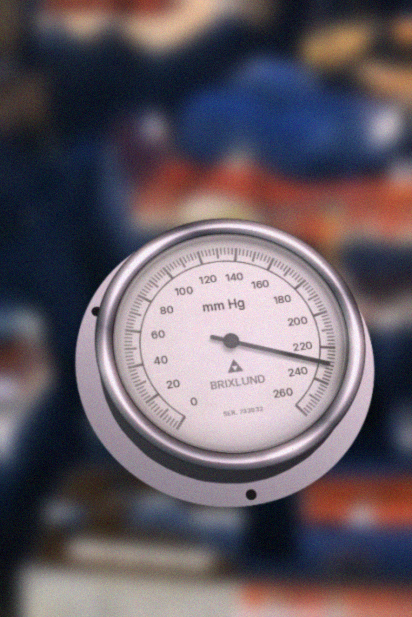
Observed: 230 mmHg
